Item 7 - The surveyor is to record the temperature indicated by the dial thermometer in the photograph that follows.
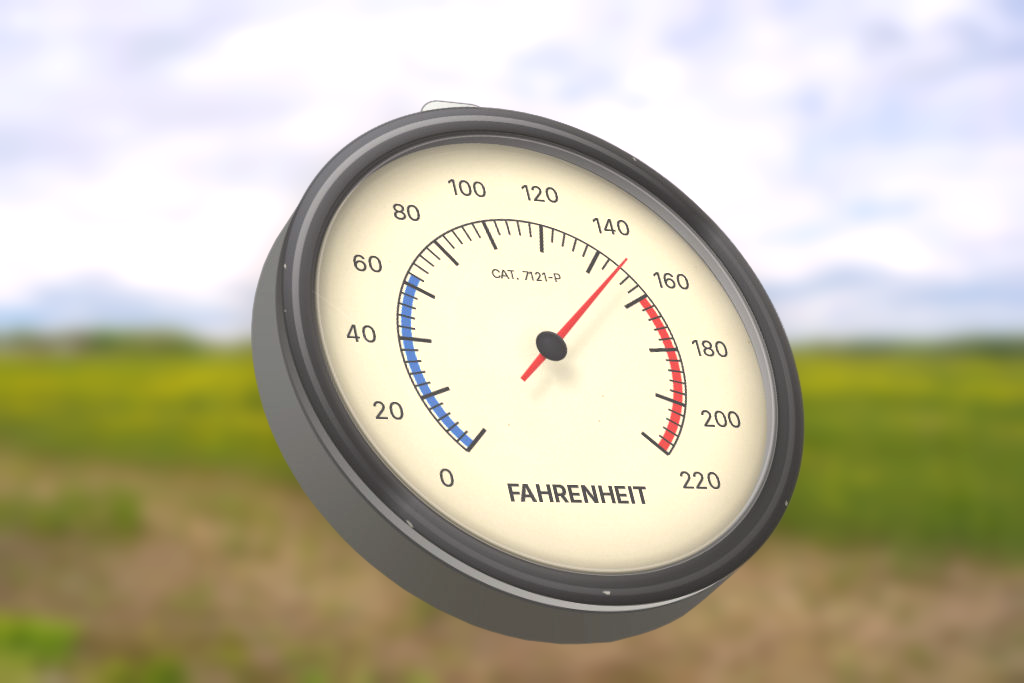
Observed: 148 °F
